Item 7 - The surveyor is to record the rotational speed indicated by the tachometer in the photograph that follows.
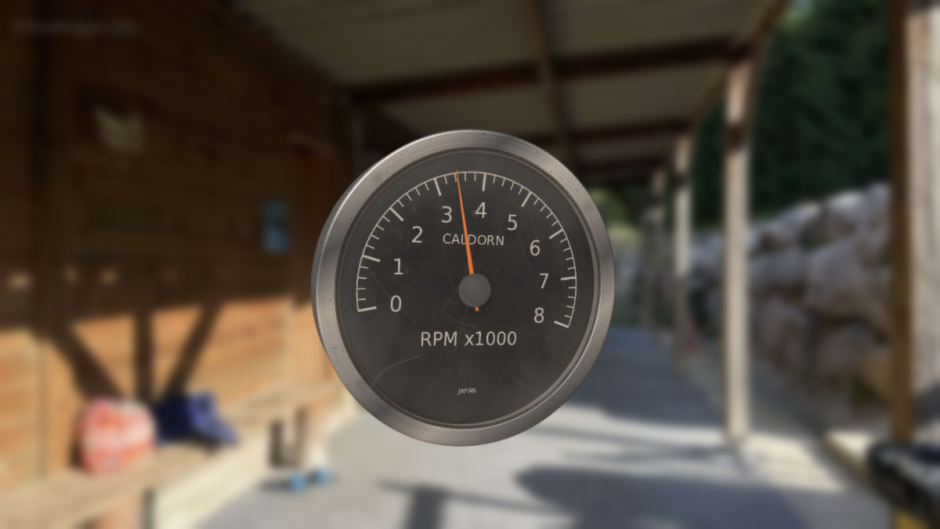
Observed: 3400 rpm
